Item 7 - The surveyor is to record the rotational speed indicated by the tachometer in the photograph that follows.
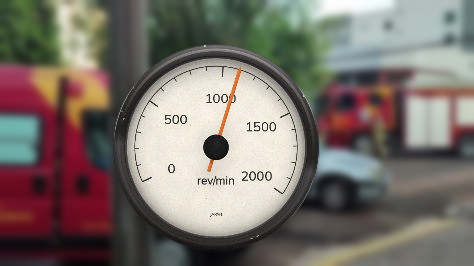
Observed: 1100 rpm
